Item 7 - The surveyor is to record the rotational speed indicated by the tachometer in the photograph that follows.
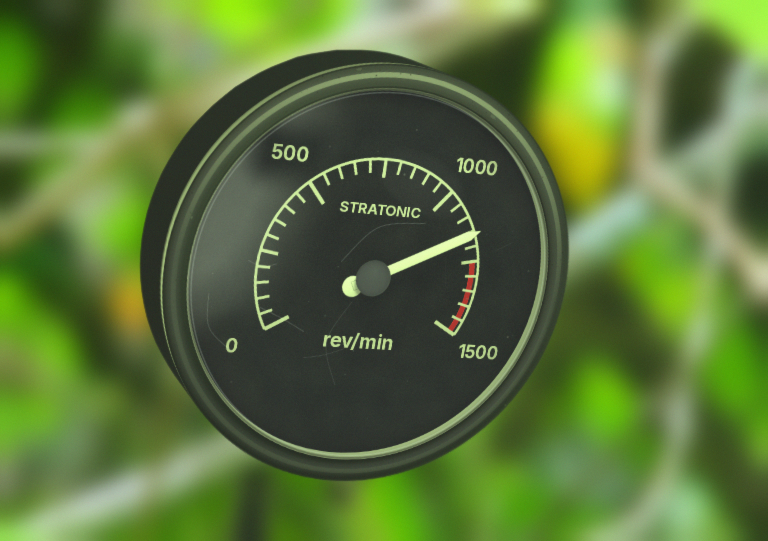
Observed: 1150 rpm
